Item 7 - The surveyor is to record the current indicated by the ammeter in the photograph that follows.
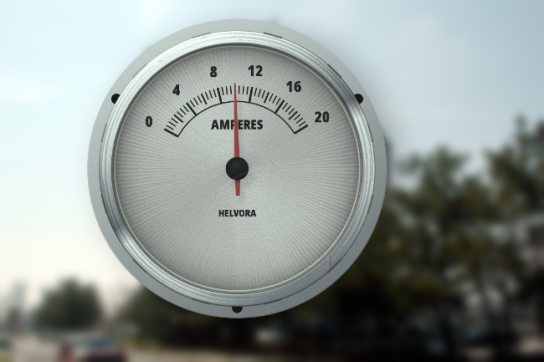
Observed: 10 A
